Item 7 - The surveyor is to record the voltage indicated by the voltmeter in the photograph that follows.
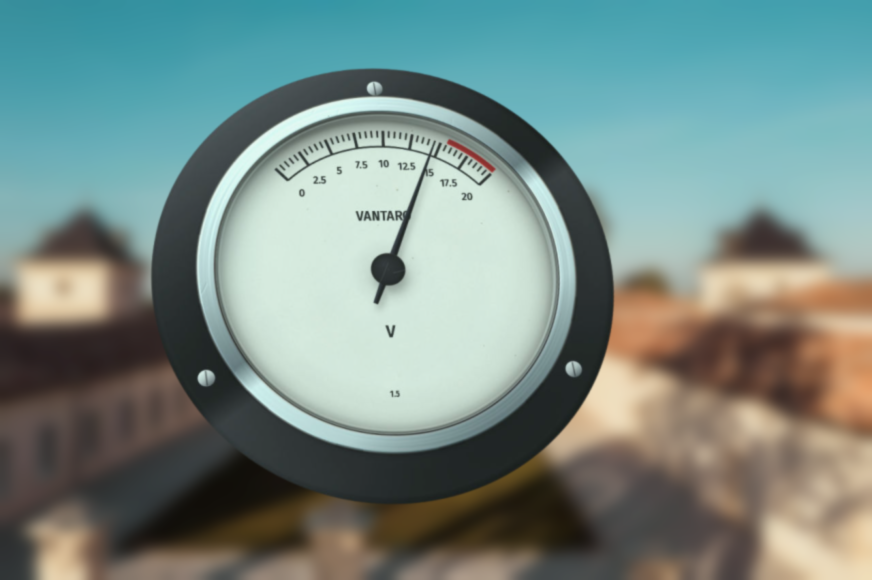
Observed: 14.5 V
